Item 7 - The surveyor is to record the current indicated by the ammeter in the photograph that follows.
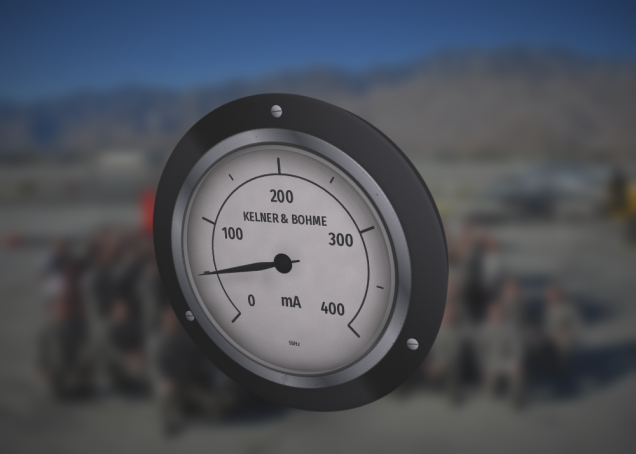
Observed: 50 mA
